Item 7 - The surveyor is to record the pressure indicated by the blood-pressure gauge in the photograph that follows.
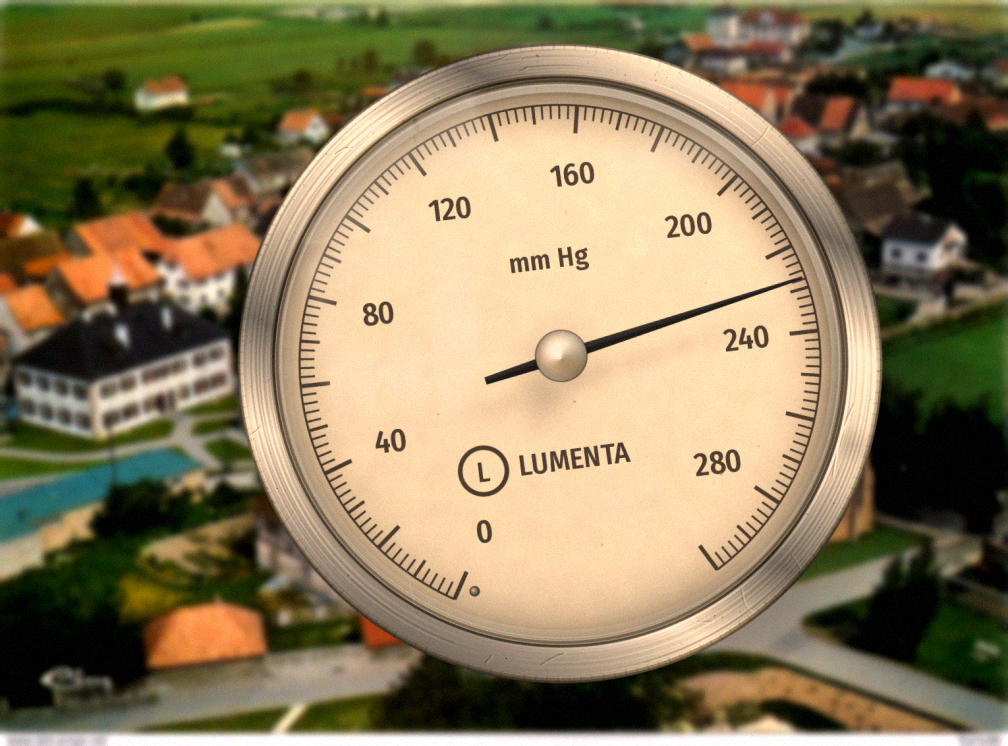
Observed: 228 mmHg
